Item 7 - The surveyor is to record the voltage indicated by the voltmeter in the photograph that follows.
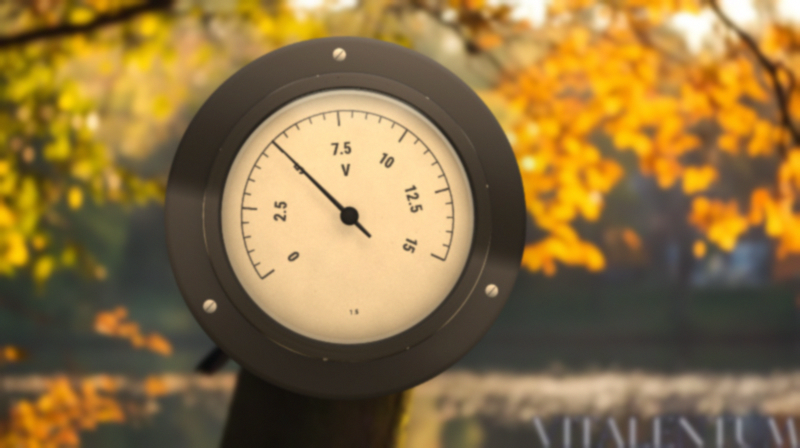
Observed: 5 V
